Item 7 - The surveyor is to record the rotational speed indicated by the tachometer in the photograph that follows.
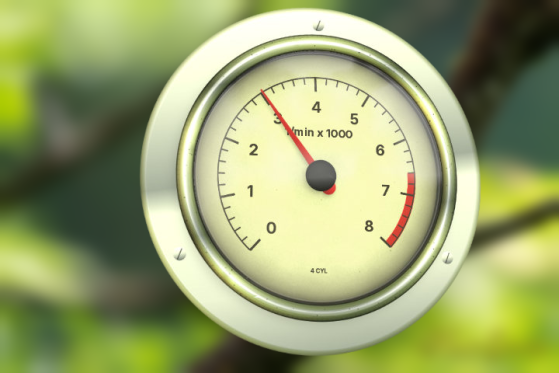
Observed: 3000 rpm
